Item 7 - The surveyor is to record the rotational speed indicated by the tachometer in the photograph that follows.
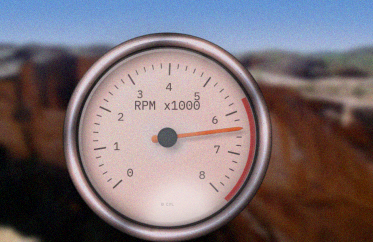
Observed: 6400 rpm
